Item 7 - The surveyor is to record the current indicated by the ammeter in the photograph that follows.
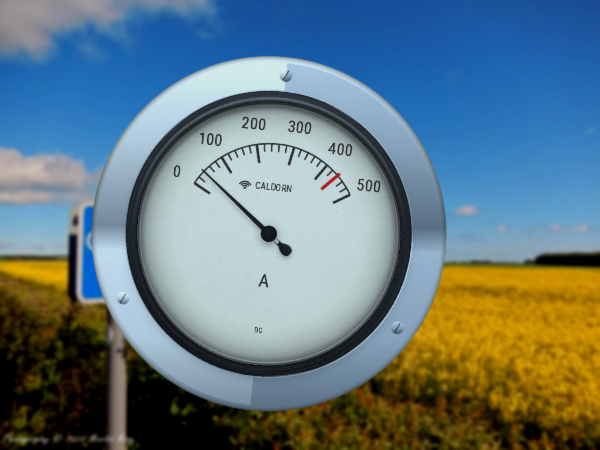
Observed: 40 A
